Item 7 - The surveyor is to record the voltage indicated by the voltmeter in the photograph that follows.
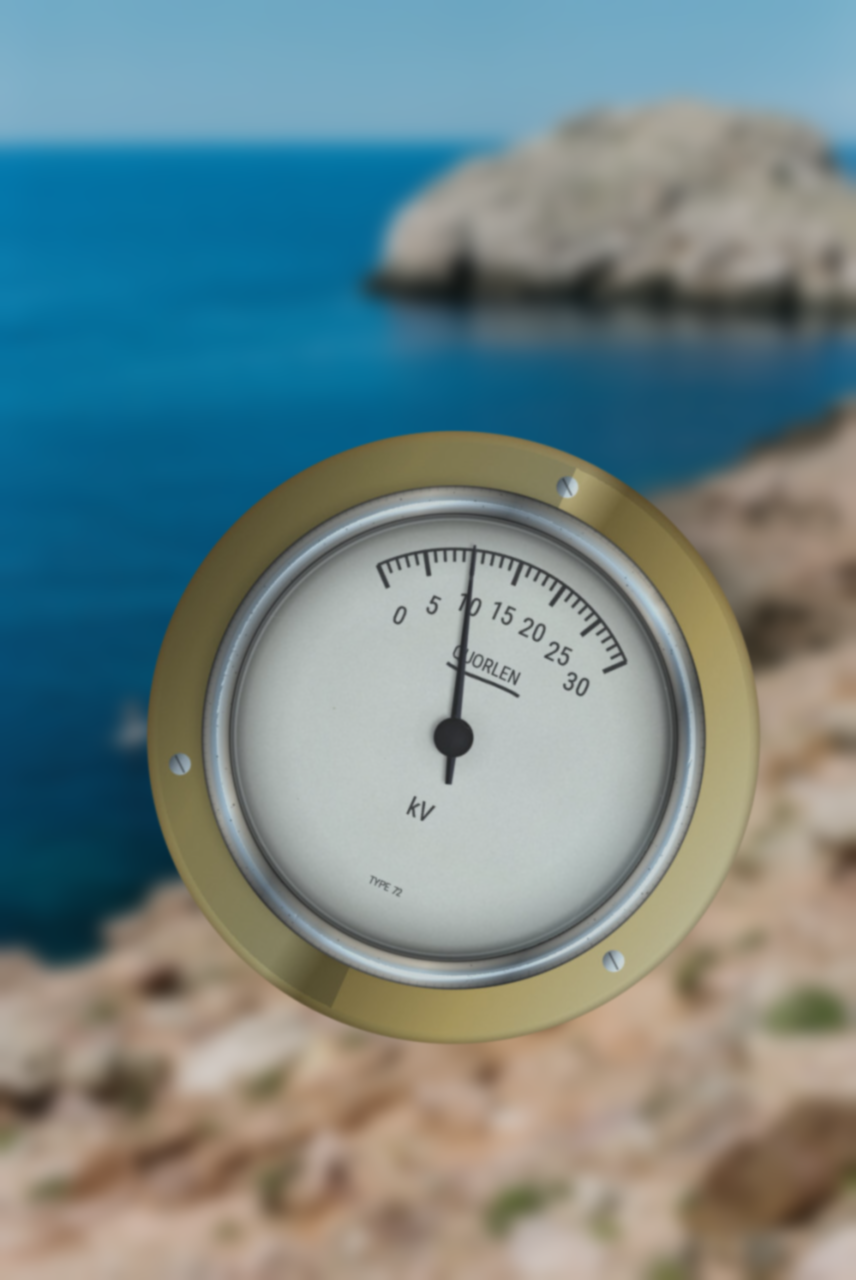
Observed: 10 kV
